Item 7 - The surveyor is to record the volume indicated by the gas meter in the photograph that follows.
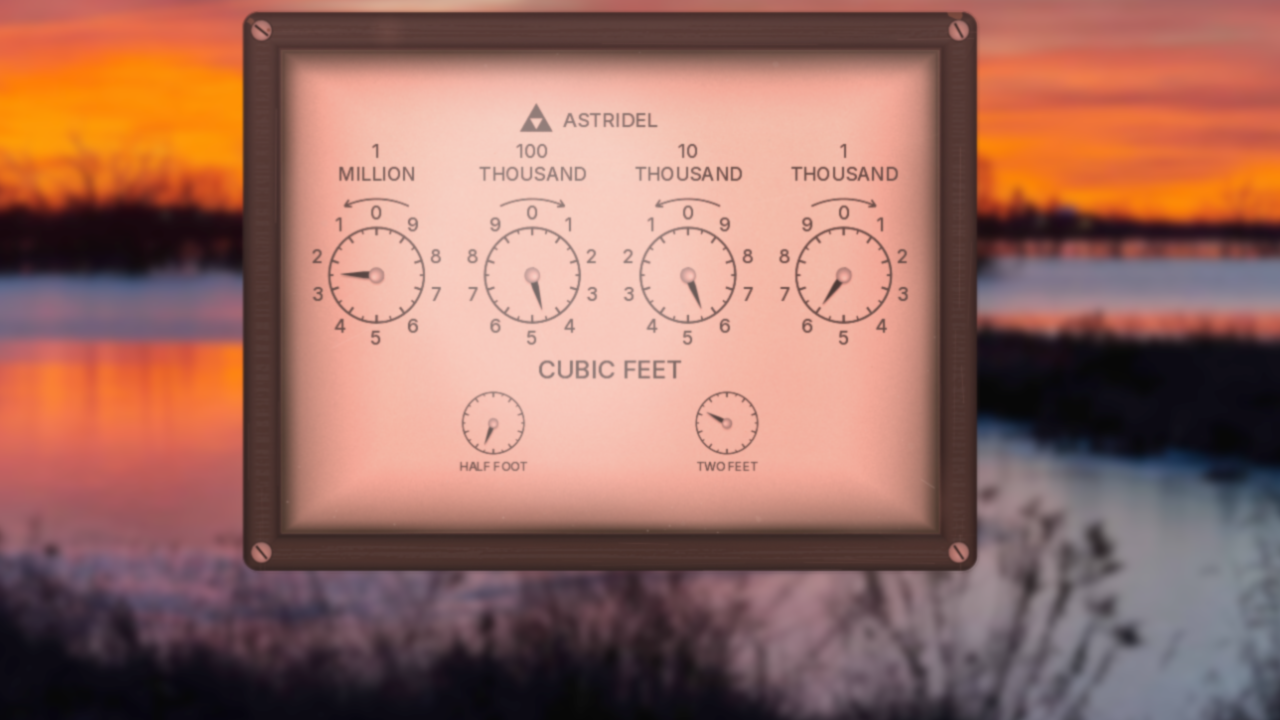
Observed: 245600 ft³
